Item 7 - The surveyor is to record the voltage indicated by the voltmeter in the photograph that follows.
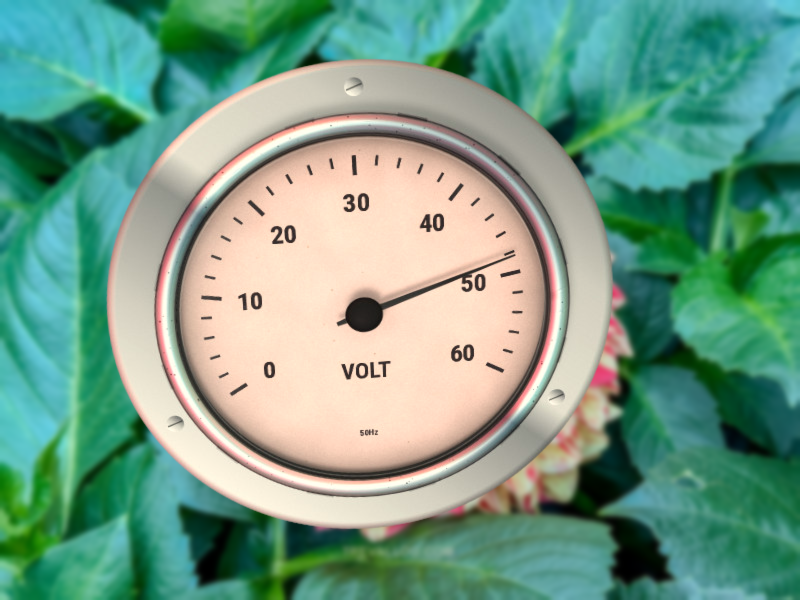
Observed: 48 V
